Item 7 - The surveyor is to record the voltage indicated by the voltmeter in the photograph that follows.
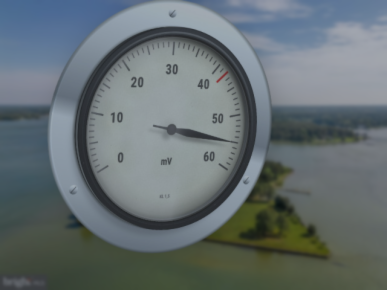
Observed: 55 mV
